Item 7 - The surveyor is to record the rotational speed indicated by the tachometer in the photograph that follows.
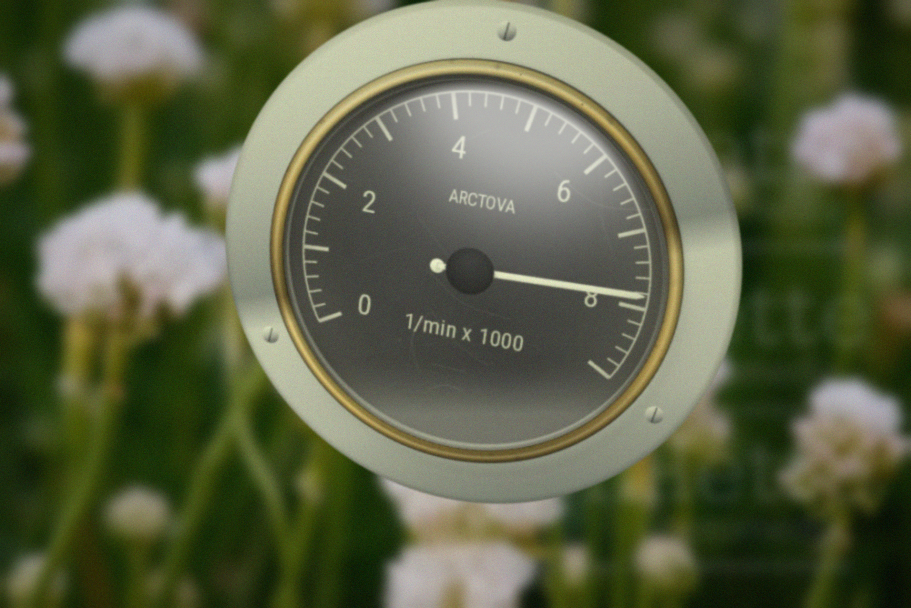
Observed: 7800 rpm
